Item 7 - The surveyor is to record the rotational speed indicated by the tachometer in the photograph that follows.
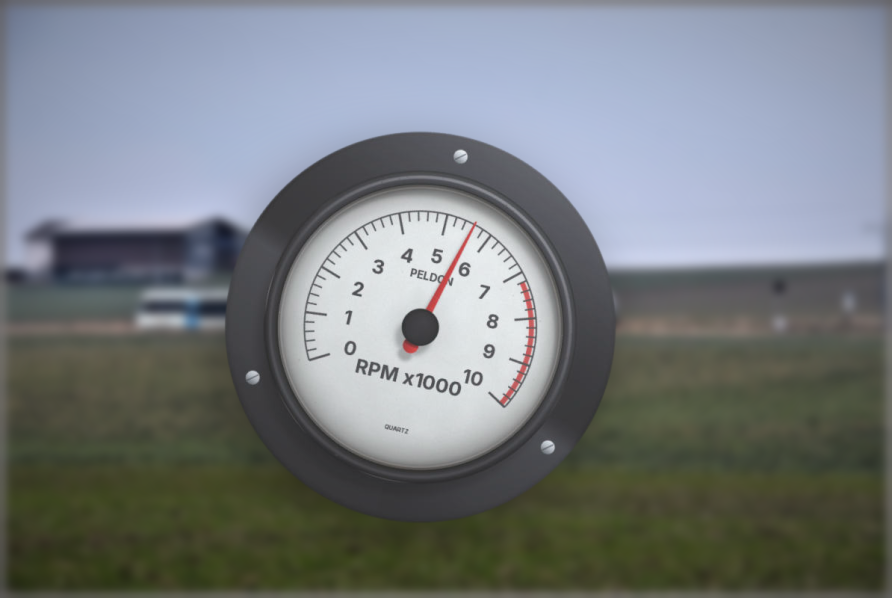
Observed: 5600 rpm
